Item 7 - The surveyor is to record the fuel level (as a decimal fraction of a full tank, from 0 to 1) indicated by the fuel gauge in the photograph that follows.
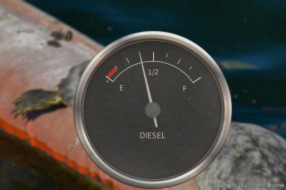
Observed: 0.375
